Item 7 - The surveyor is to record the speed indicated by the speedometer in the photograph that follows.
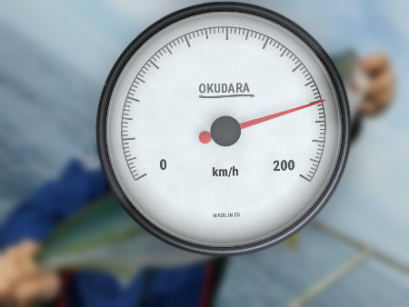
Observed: 160 km/h
